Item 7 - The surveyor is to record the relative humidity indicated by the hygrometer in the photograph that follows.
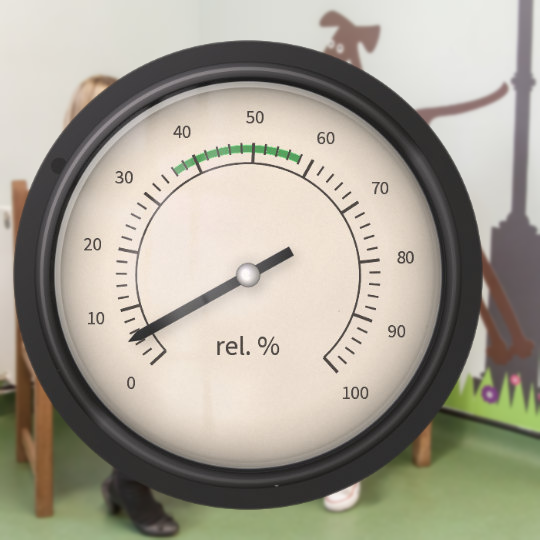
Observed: 5 %
